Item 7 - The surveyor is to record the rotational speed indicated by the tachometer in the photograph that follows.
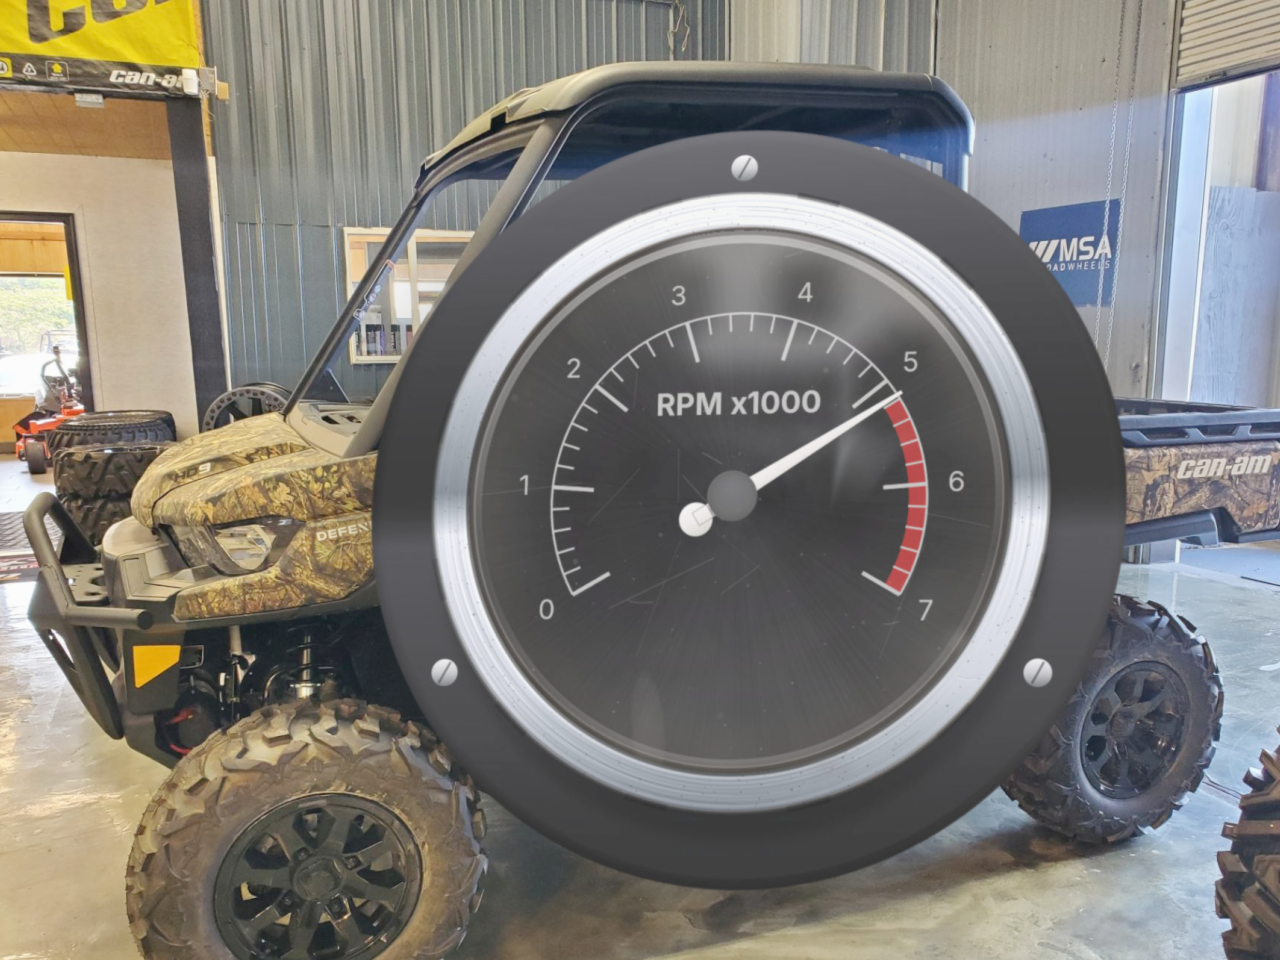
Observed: 5200 rpm
